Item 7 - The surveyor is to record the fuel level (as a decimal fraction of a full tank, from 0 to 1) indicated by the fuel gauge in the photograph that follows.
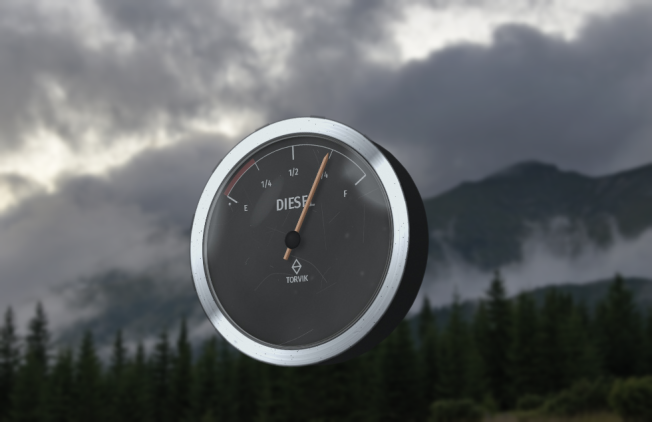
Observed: 0.75
